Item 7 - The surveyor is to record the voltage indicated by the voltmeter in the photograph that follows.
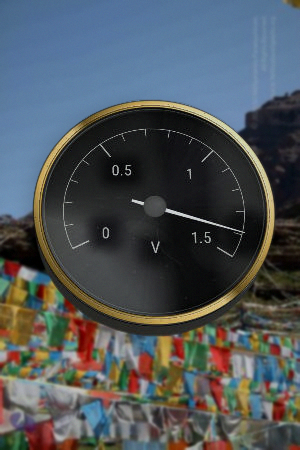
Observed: 1.4 V
